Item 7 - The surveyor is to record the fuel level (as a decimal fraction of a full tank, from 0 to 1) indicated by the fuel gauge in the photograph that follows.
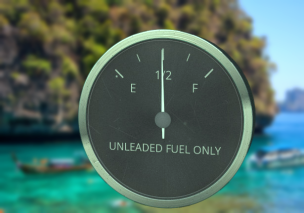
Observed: 0.5
